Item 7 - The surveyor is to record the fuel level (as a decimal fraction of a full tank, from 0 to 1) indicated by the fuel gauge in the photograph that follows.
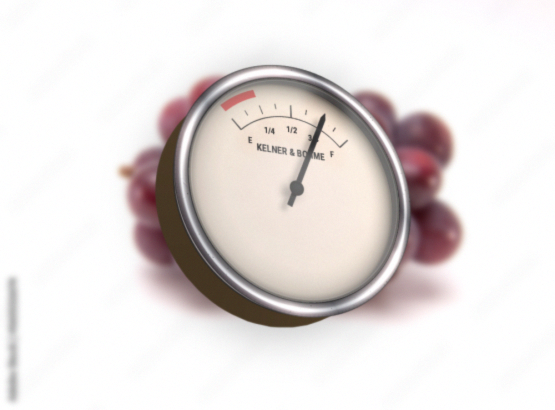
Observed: 0.75
